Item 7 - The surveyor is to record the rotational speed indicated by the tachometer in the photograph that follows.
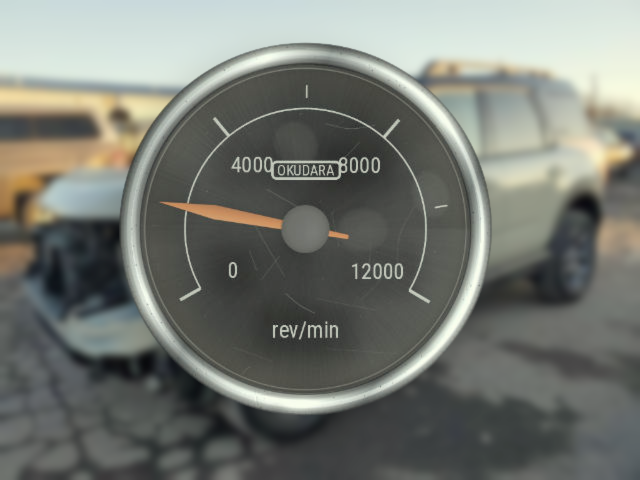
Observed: 2000 rpm
